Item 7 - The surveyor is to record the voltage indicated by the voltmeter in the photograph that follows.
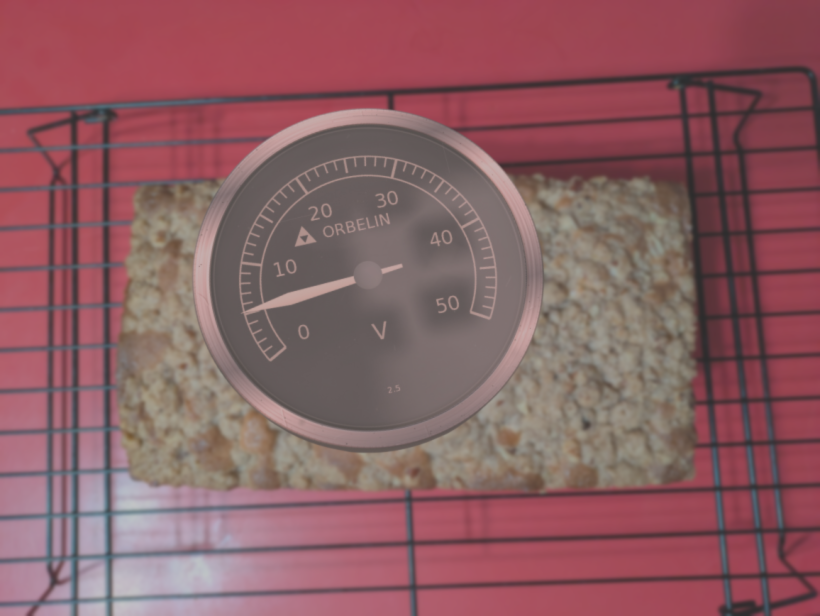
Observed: 5 V
